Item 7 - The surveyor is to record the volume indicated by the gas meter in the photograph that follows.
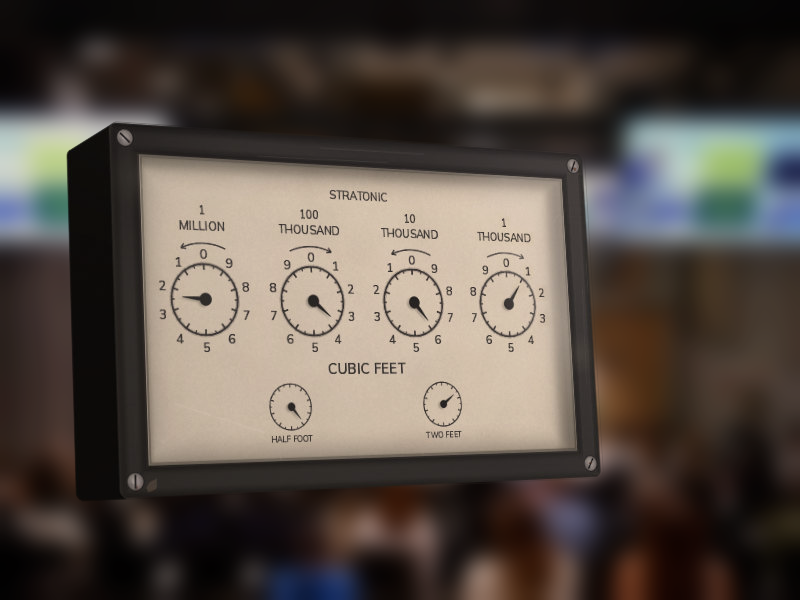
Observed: 236100 ft³
